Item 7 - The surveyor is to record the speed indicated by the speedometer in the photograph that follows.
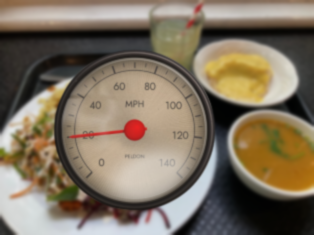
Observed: 20 mph
